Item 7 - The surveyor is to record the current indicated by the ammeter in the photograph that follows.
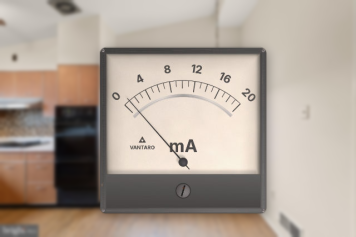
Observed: 1 mA
